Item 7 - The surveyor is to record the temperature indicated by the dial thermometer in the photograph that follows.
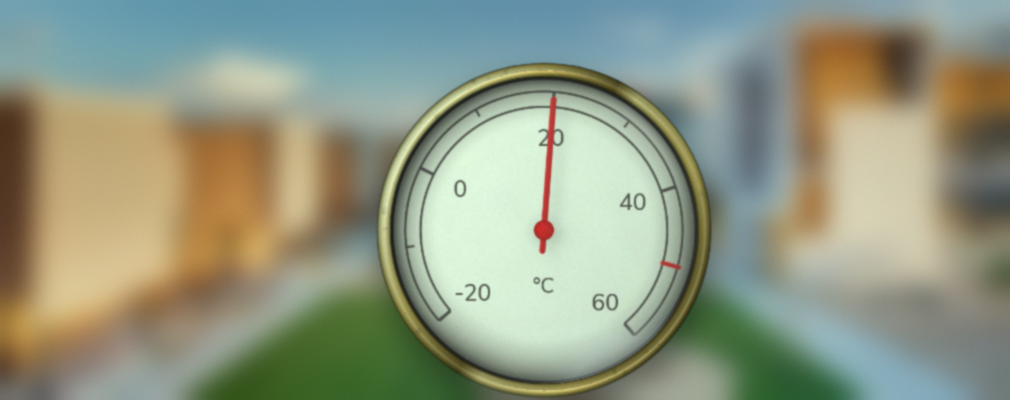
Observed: 20 °C
